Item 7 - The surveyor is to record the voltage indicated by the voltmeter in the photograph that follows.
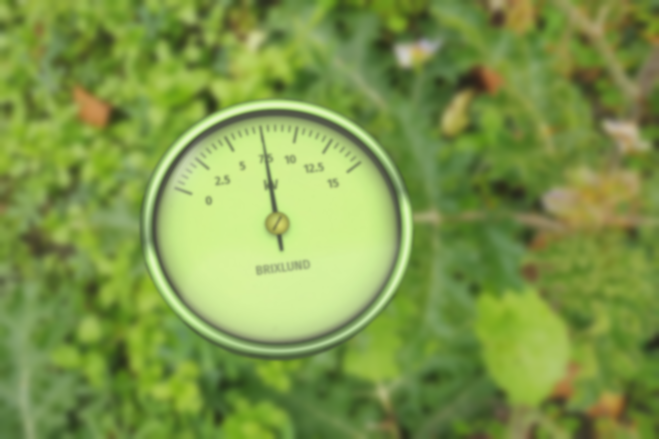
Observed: 7.5 kV
